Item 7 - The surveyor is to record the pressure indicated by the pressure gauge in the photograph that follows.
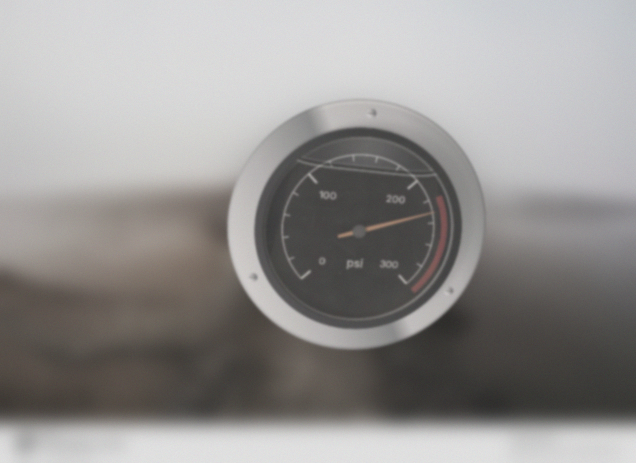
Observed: 230 psi
